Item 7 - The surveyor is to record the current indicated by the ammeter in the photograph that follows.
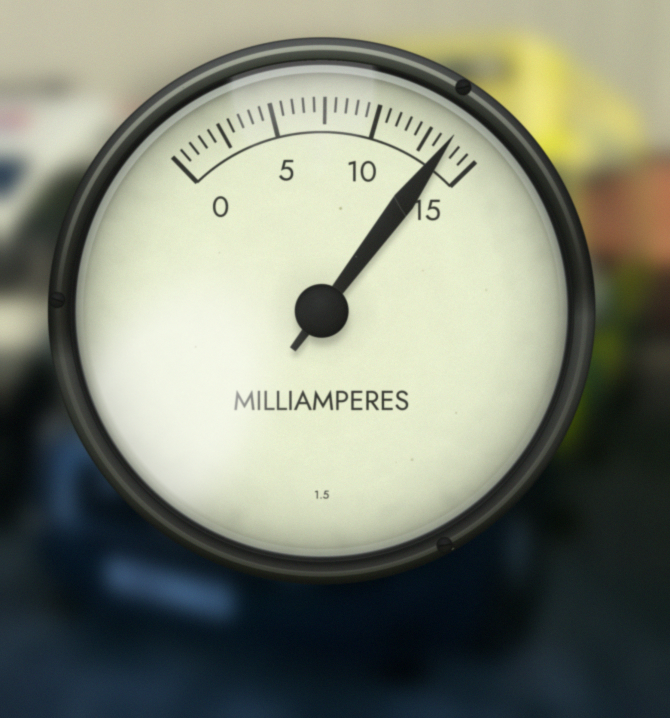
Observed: 13.5 mA
